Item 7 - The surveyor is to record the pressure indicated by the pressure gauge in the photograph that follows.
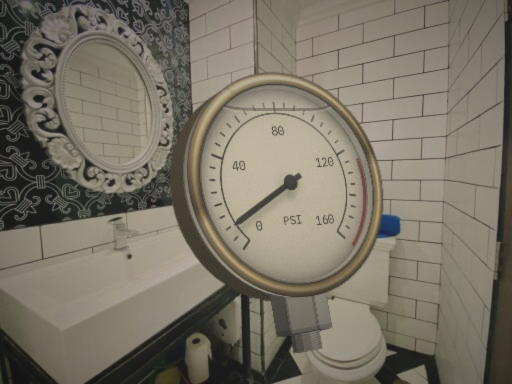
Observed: 10 psi
